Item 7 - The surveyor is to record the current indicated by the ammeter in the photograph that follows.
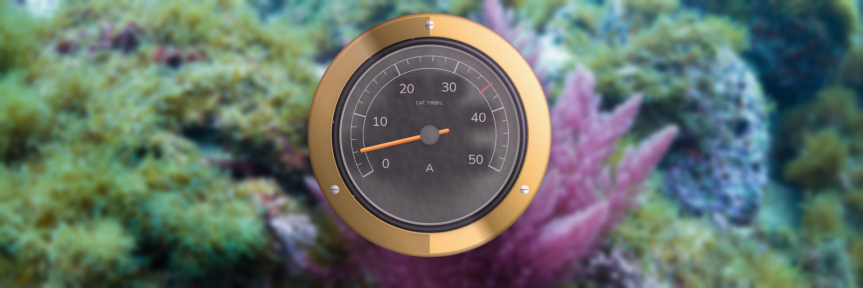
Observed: 4 A
